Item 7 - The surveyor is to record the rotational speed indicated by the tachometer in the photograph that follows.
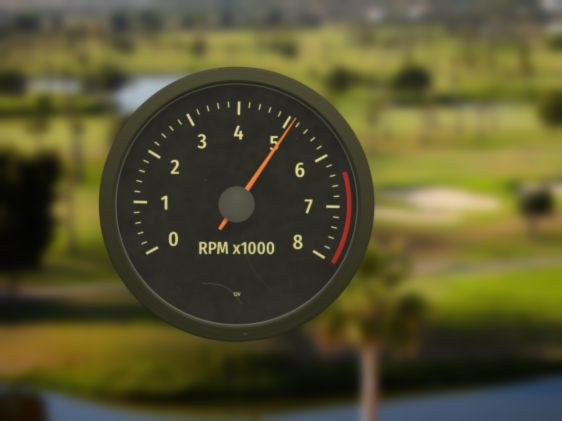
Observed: 5100 rpm
